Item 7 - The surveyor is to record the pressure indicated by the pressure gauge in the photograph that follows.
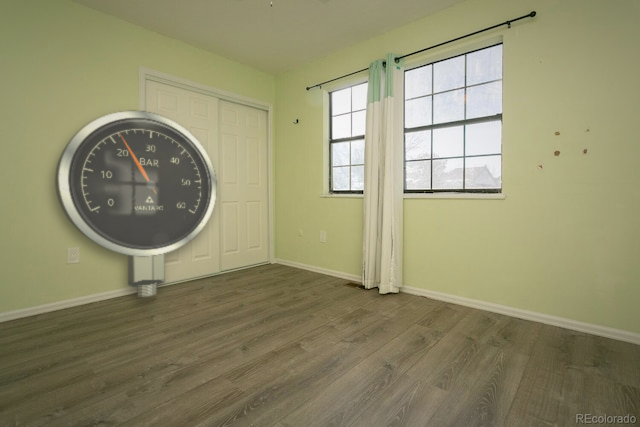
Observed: 22 bar
